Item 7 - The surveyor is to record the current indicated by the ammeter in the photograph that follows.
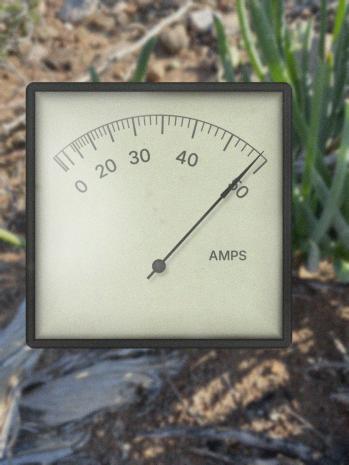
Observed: 49 A
